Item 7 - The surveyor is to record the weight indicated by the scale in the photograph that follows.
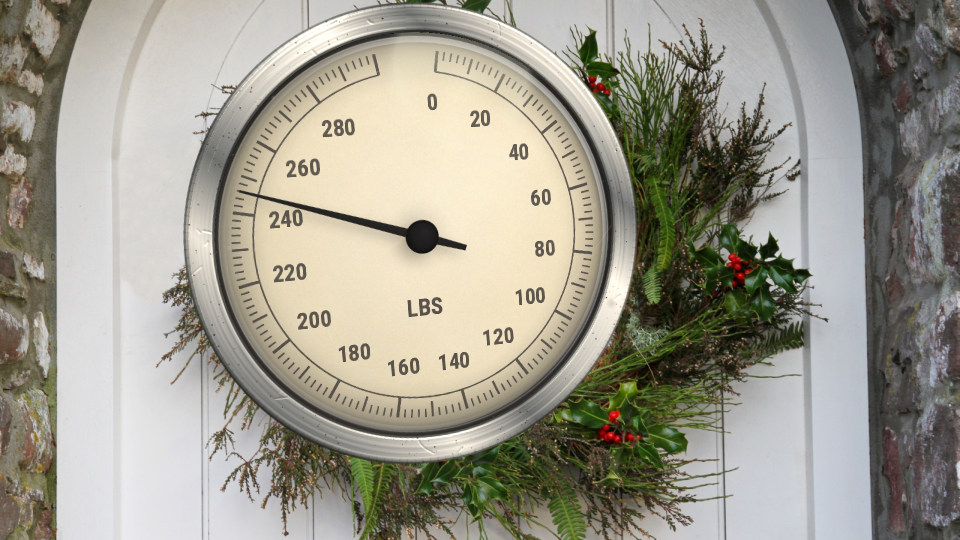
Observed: 246 lb
